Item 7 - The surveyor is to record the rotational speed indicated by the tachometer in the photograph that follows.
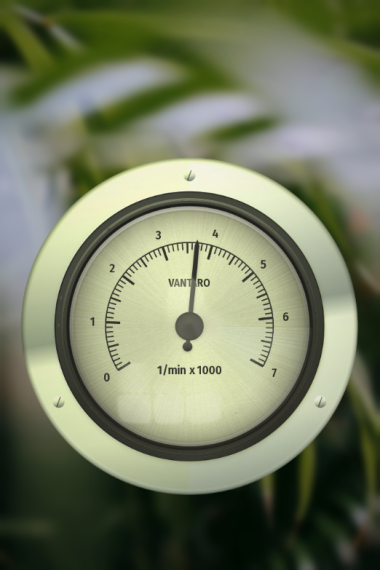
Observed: 3700 rpm
